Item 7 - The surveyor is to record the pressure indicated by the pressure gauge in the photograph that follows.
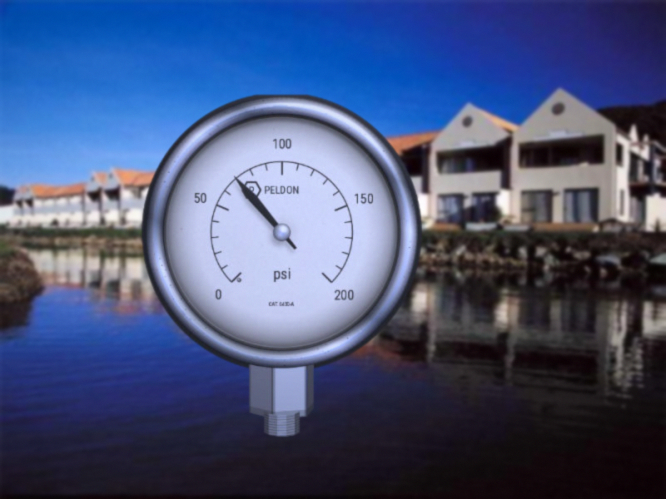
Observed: 70 psi
